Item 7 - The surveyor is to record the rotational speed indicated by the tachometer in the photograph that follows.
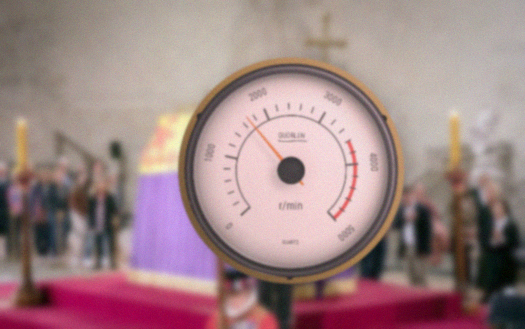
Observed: 1700 rpm
